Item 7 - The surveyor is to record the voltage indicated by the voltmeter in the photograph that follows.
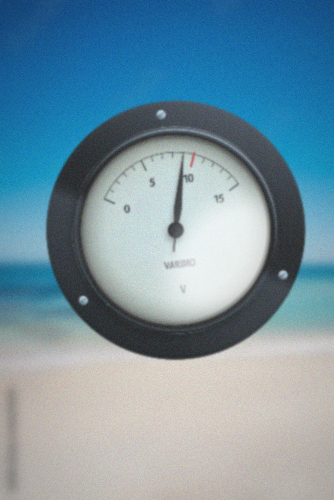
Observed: 9 V
